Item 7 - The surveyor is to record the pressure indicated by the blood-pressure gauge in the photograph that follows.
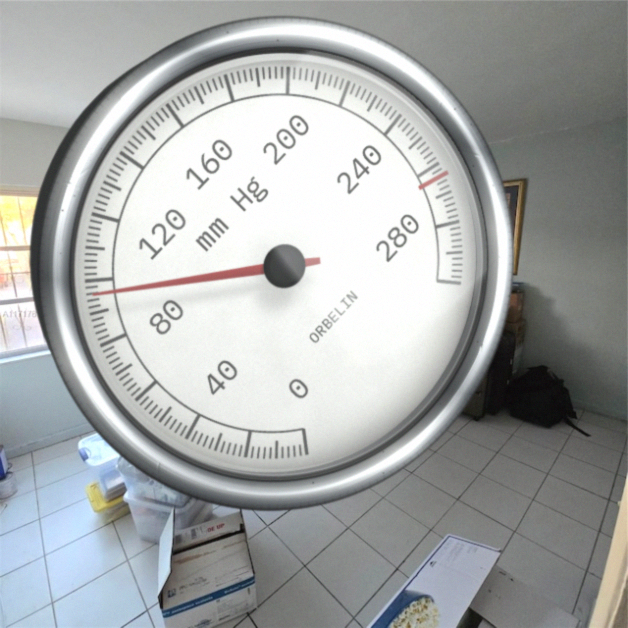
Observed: 96 mmHg
